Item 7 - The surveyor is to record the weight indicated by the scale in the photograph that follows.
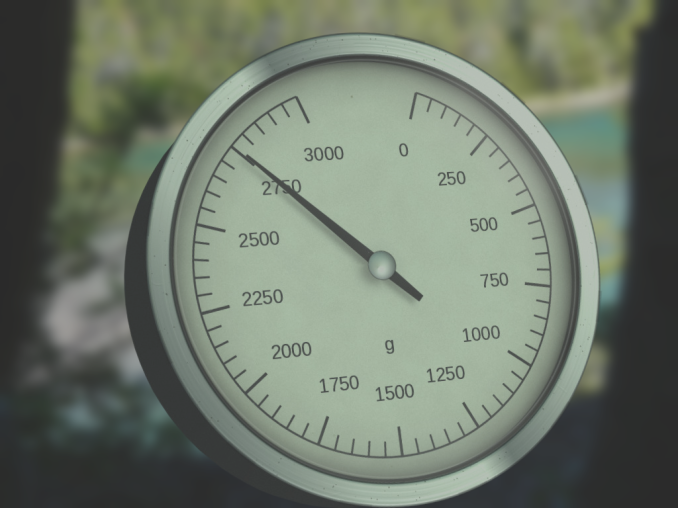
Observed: 2750 g
